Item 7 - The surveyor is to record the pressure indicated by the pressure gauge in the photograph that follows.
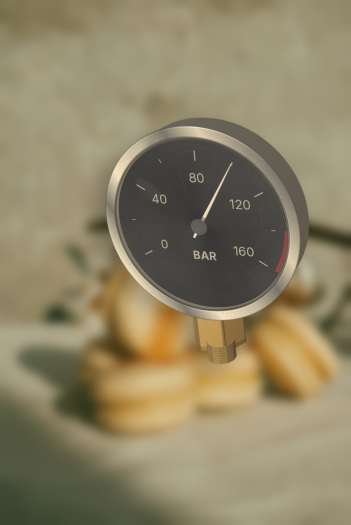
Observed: 100 bar
